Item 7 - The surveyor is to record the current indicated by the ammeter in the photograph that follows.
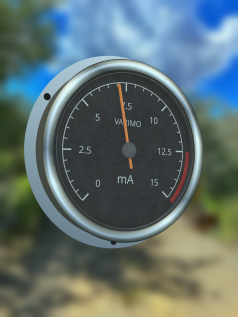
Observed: 7 mA
